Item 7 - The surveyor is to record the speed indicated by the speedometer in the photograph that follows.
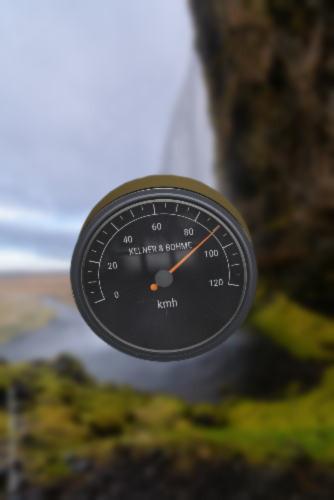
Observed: 90 km/h
